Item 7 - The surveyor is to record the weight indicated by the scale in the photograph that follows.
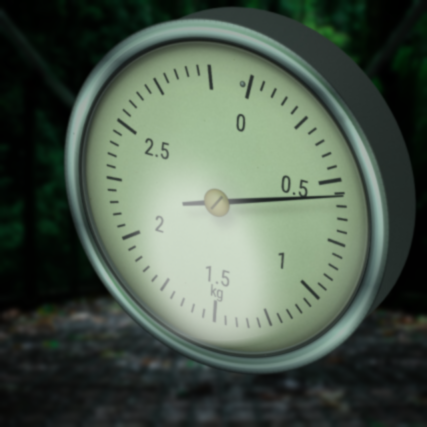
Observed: 0.55 kg
